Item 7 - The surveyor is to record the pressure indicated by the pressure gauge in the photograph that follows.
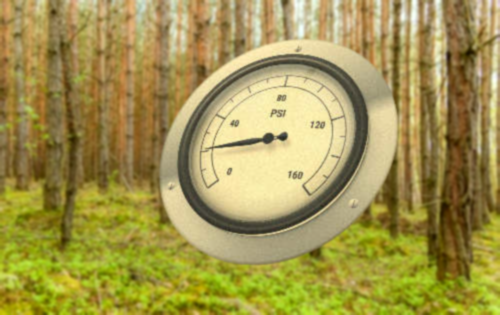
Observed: 20 psi
